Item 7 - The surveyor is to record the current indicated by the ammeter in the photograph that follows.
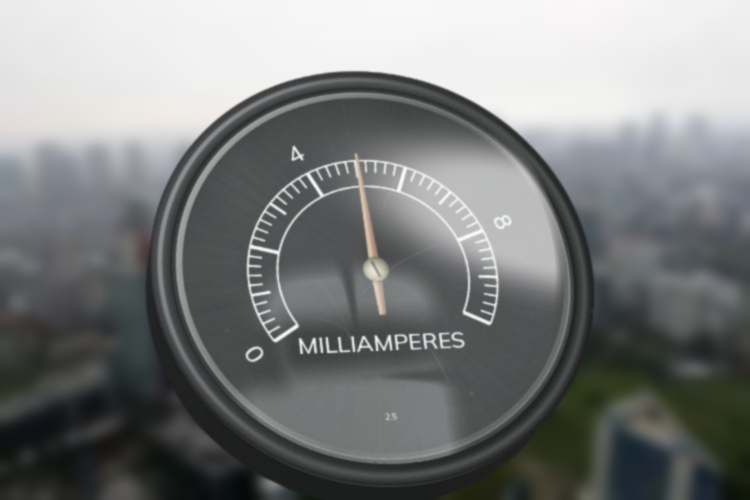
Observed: 5 mA
